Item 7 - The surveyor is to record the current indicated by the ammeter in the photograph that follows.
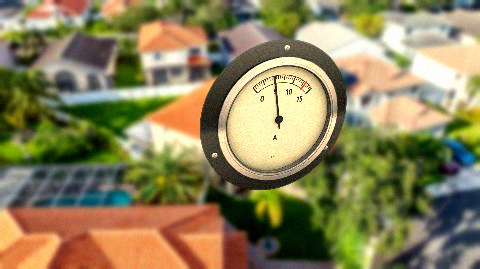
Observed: 5 A
